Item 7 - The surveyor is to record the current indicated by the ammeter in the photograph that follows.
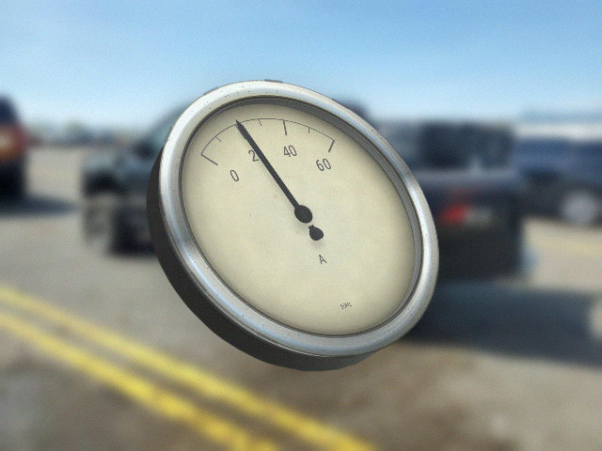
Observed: 20 A
